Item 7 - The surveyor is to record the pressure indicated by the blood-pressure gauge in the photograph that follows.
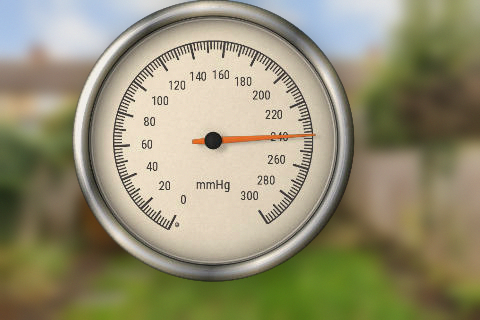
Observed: 240 mmHg
